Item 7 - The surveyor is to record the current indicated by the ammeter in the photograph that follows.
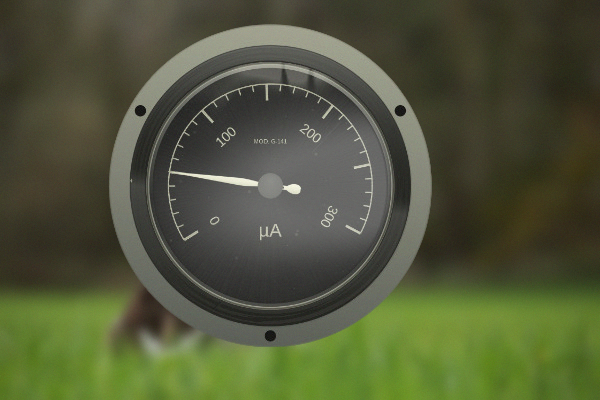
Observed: 50 µA
